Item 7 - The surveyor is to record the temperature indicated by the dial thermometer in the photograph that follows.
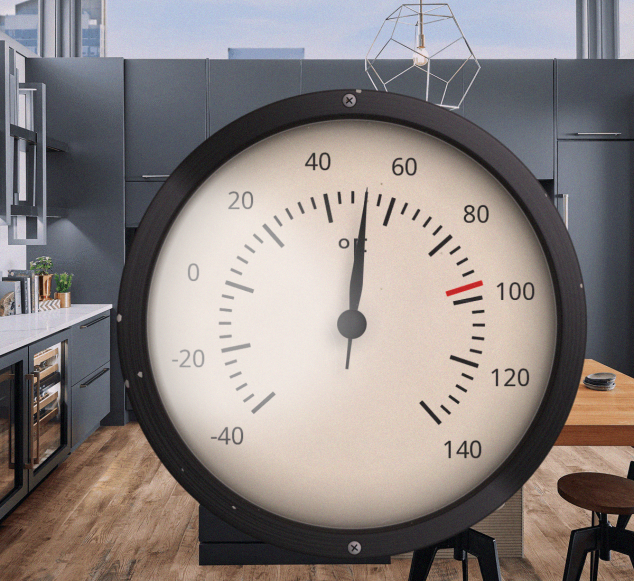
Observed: 52 °F
